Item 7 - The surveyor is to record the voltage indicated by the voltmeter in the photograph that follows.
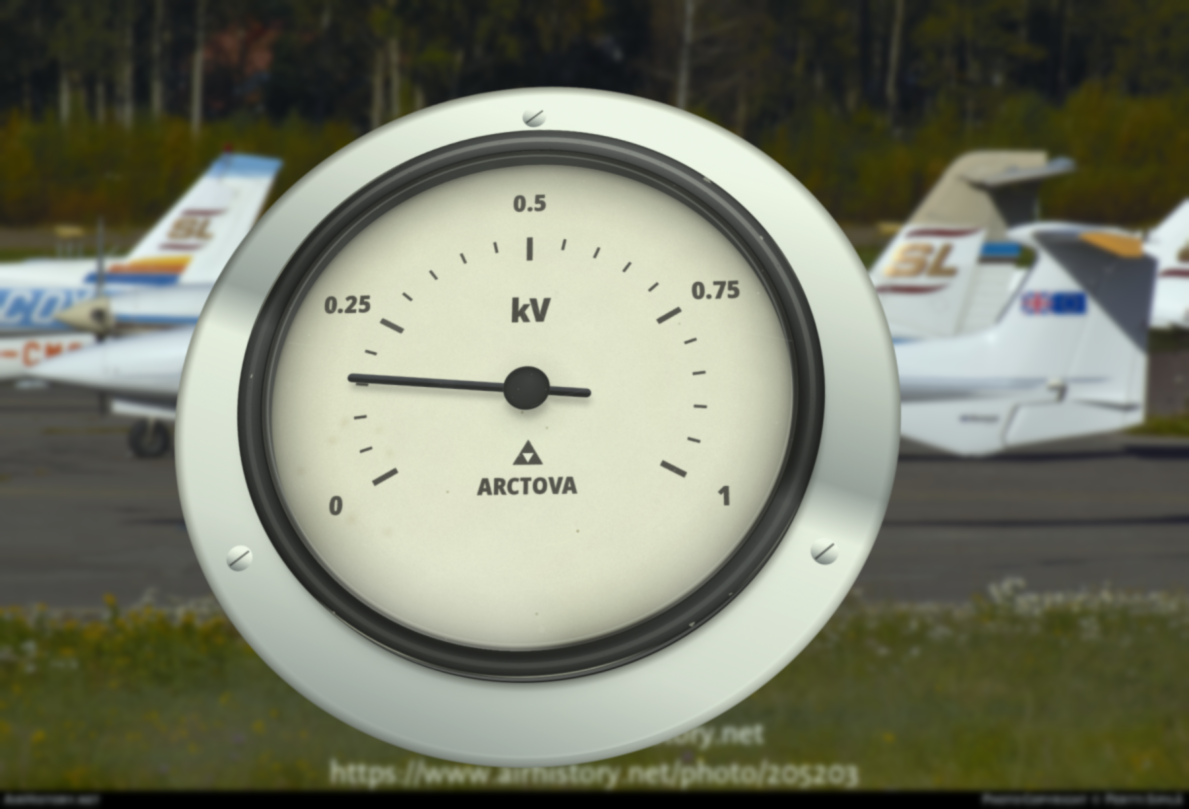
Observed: 0.15 kV
